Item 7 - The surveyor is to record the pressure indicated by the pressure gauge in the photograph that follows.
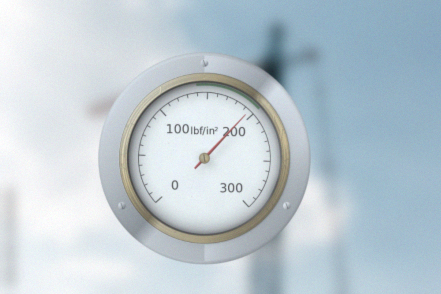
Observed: 195 psi
